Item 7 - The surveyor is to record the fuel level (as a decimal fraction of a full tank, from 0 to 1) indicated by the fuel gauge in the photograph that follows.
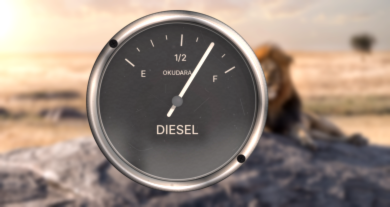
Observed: 0.75
